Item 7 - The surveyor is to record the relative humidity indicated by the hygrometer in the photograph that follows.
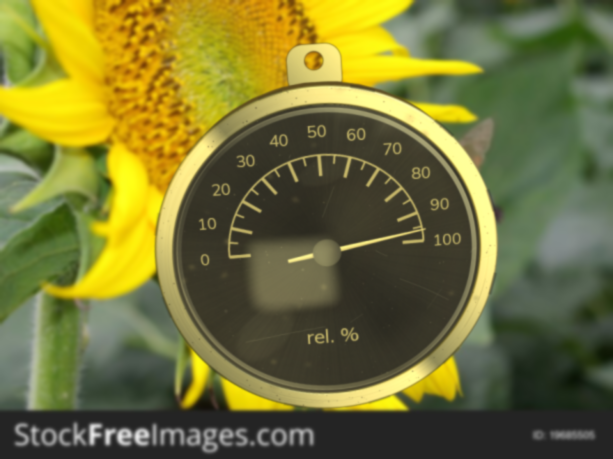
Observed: 95 %
